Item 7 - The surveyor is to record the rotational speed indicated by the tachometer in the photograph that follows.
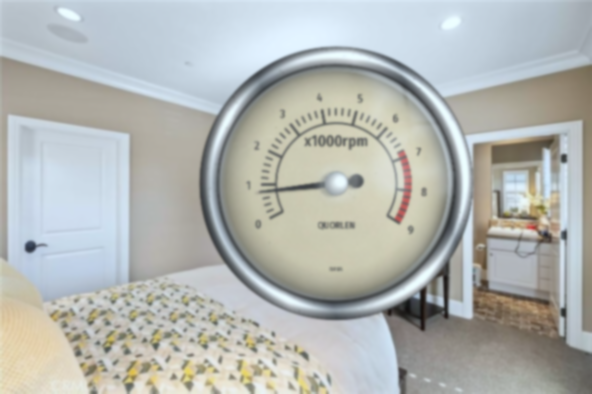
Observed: 800 rpm
